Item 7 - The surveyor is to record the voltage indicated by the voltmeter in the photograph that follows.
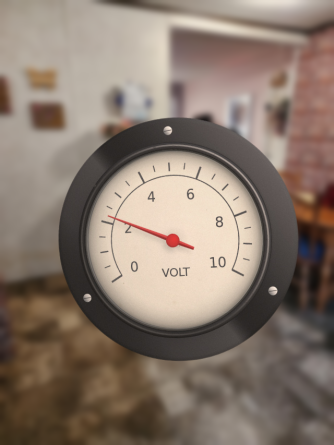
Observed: 2.25 V
